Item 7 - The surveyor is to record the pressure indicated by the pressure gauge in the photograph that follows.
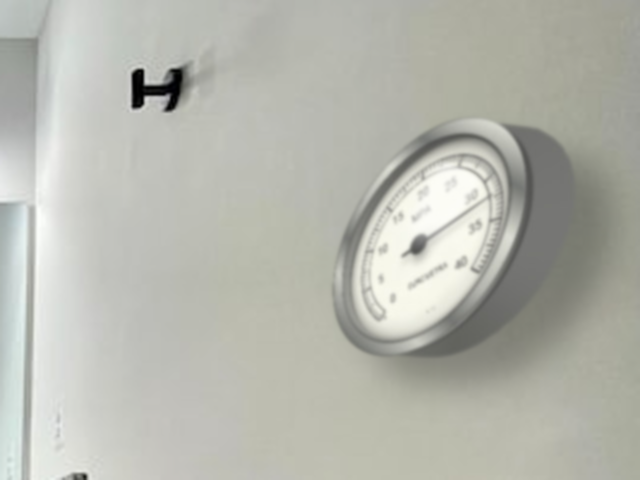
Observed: 32.5 MPa
